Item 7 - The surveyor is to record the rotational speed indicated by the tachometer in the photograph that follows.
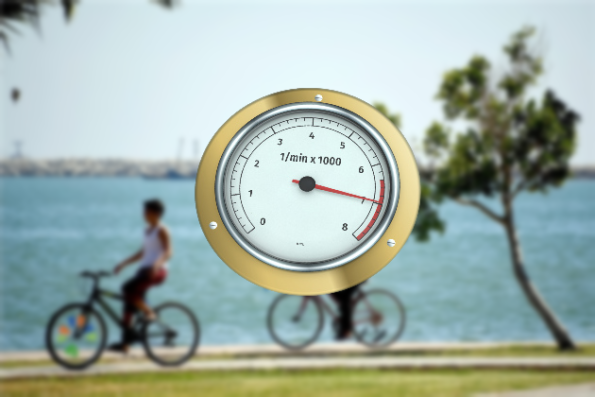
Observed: 7000 rpm
